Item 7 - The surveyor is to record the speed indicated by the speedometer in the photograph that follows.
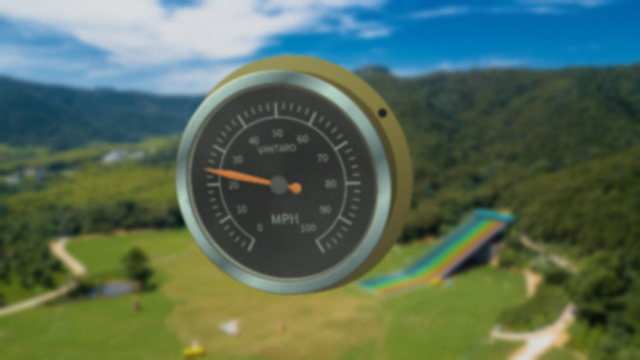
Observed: 24 mph
